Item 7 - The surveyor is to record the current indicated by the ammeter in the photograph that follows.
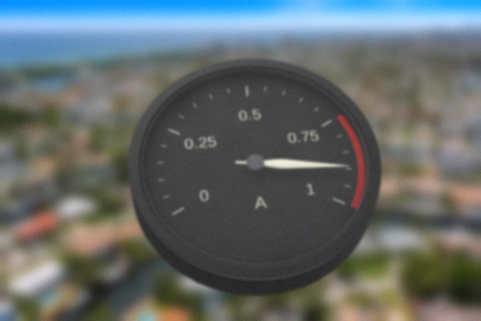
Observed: 0.9 A
